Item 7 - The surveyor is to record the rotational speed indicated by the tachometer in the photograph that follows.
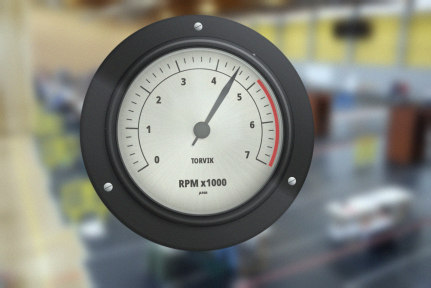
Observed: 4500 rpm
